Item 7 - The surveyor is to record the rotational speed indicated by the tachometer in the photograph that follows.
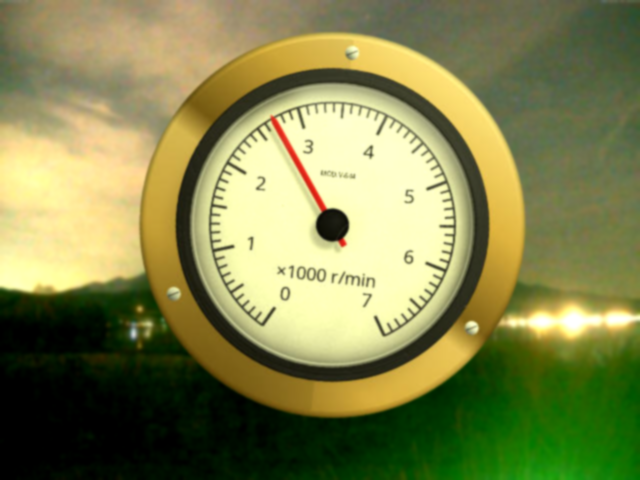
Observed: 2700 rpm
